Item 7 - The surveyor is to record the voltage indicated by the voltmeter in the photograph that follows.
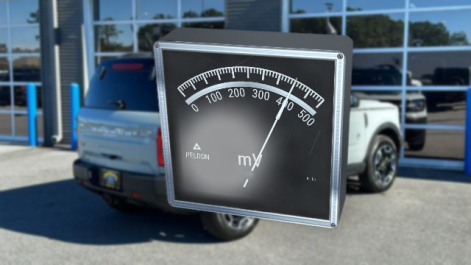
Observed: 400 mV
